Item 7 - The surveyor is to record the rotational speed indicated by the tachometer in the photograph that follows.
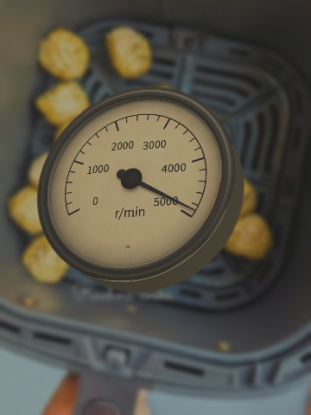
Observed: 4900 rpm
